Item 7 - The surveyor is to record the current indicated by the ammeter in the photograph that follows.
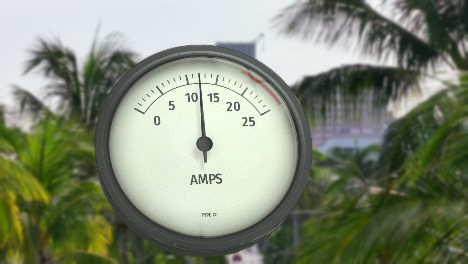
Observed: 12 A
